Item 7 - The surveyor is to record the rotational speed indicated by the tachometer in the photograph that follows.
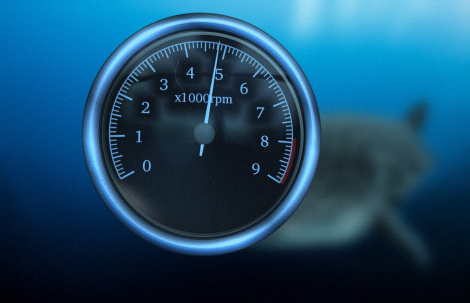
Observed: 4800 rpm
